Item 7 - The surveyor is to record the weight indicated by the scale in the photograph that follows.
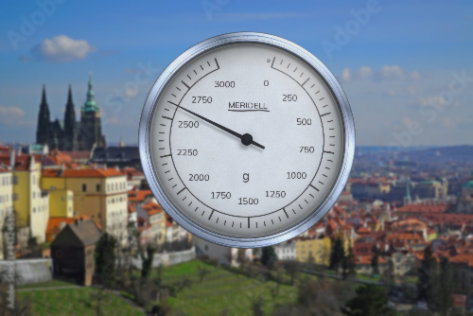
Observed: 2600 g
